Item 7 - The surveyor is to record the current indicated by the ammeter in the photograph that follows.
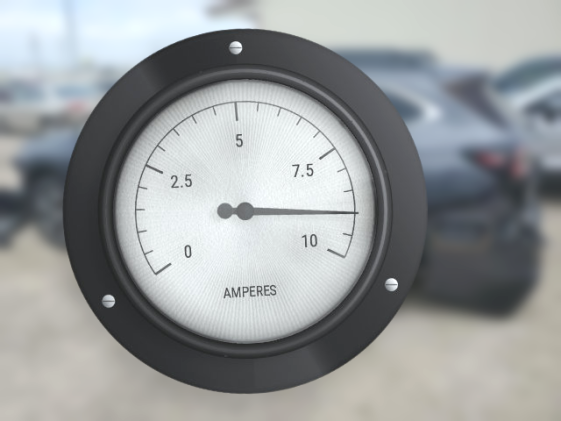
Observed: 9 A
